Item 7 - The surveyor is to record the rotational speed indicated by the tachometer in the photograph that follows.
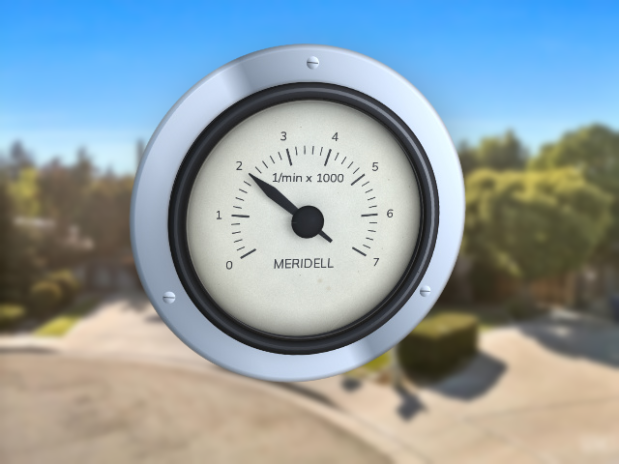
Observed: 2000 rpm
